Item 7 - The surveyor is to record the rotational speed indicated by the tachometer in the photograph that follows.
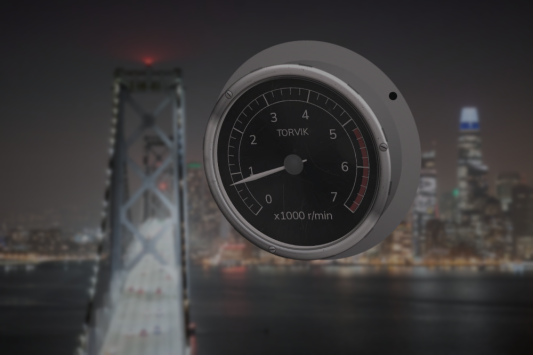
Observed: 800 rpm
